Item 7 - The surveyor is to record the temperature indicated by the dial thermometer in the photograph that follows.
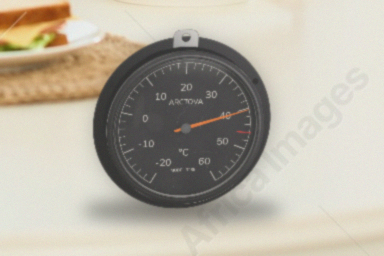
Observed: 40 °C
